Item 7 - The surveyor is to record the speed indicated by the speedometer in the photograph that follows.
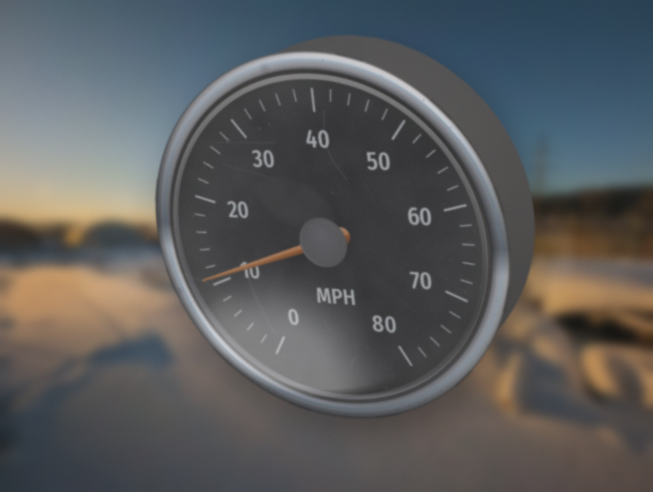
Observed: 11 mph
